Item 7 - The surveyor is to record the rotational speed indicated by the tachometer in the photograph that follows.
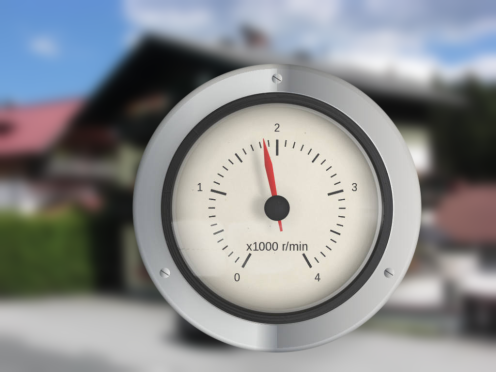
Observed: 1850 rpm
